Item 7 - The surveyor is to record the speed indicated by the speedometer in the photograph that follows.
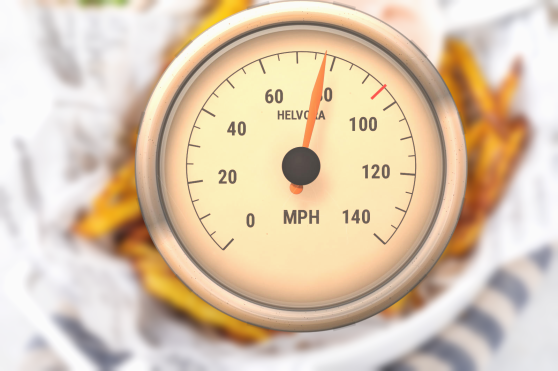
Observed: 77.5 mph
